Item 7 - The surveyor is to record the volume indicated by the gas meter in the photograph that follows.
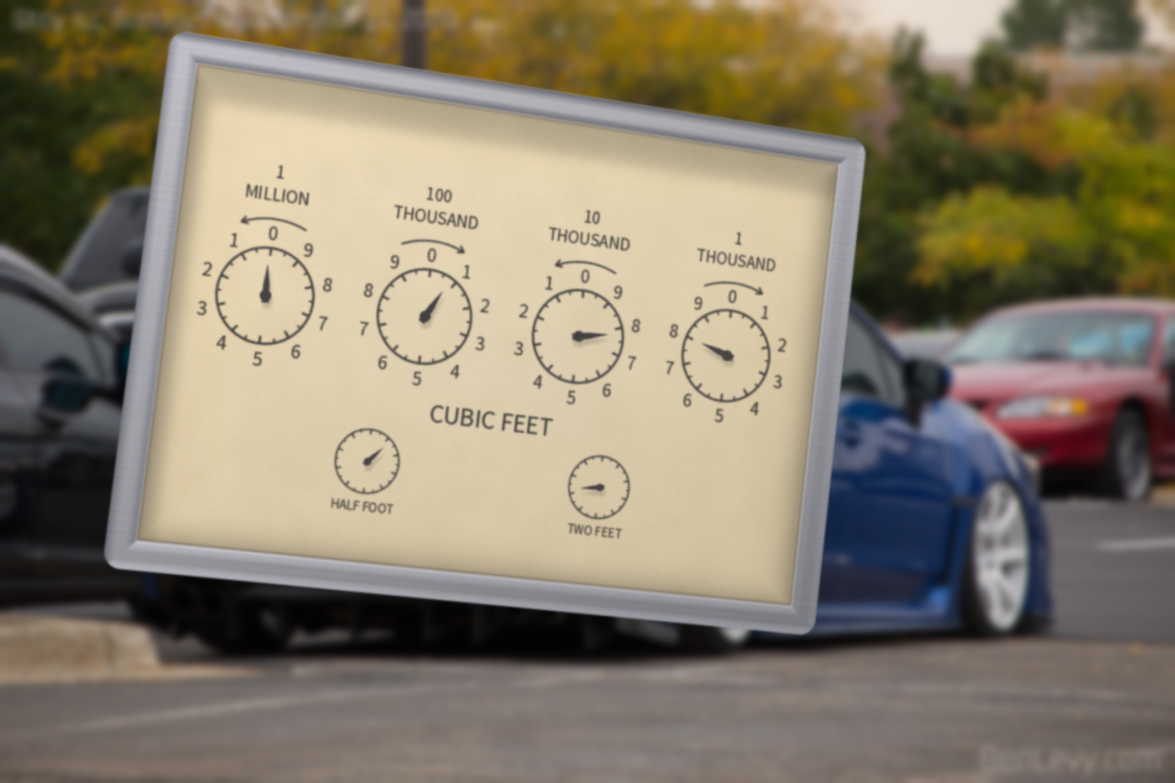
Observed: 7800 ft³
